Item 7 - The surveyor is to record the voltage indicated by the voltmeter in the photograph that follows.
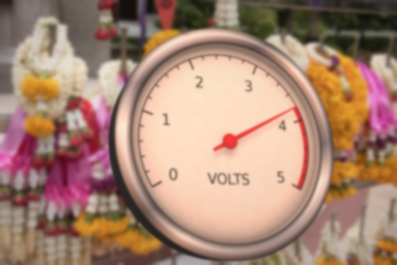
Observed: 3.8 V
